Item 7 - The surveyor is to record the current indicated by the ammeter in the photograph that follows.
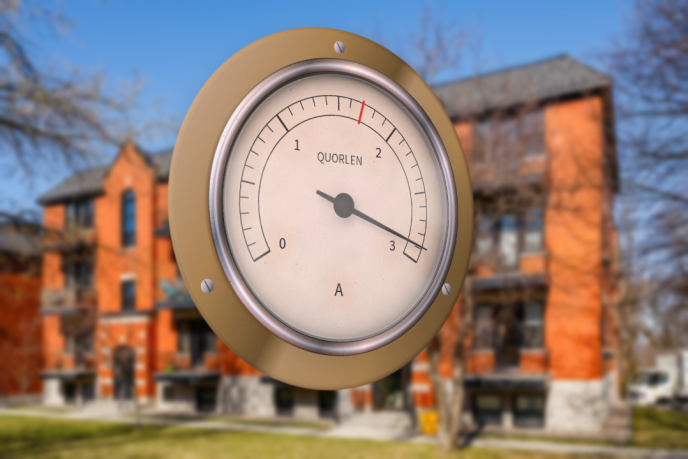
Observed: 2.9 A
